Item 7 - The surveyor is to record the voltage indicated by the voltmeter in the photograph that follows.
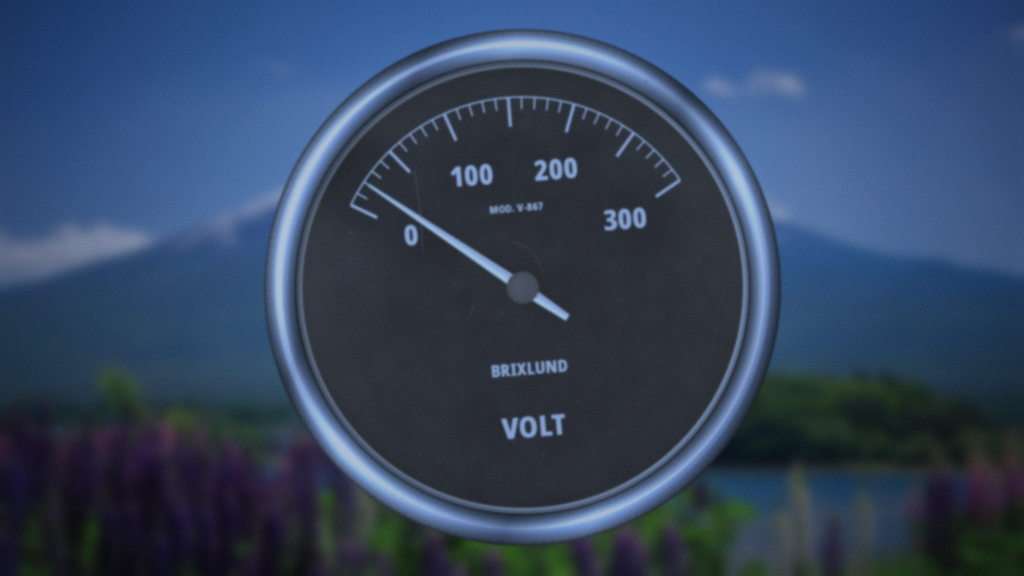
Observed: 20 V
